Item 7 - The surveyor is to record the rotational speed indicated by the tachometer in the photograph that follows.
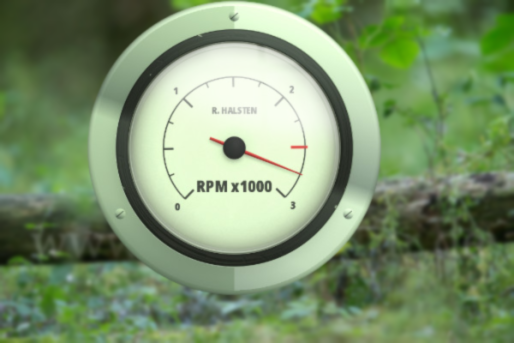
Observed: 2750 rpm
